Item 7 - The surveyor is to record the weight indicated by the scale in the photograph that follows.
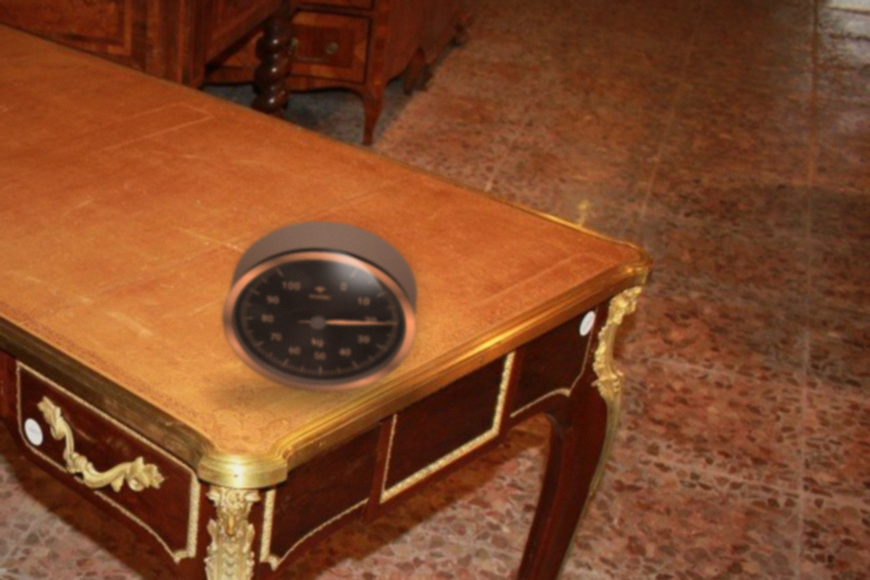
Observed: 20 kg
